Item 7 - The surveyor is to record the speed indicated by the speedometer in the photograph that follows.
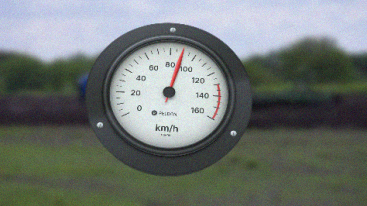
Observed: 90 km/h
